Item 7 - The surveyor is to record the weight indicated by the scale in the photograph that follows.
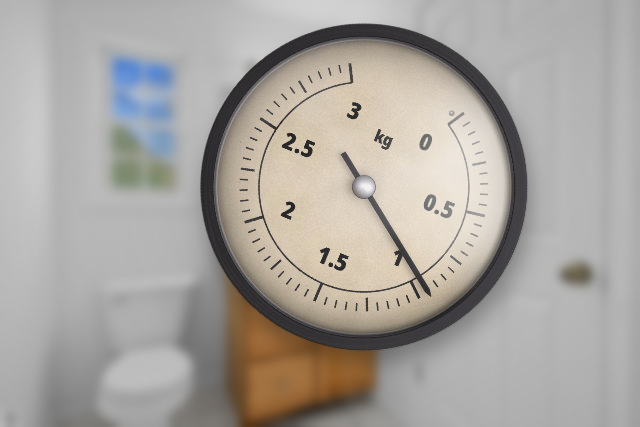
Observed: 0.95 kg
